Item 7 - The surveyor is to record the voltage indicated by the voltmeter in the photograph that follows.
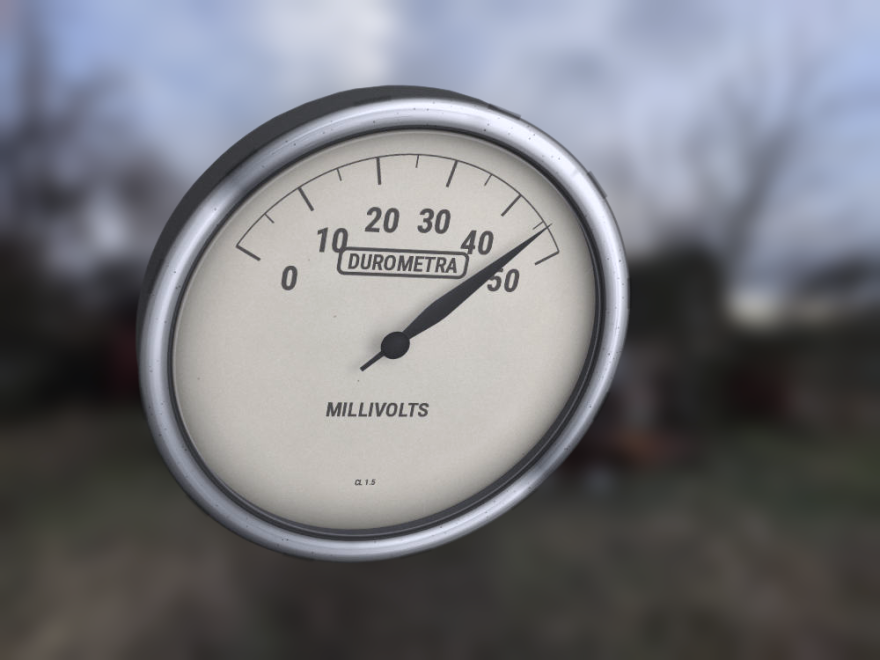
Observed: 45 mV
